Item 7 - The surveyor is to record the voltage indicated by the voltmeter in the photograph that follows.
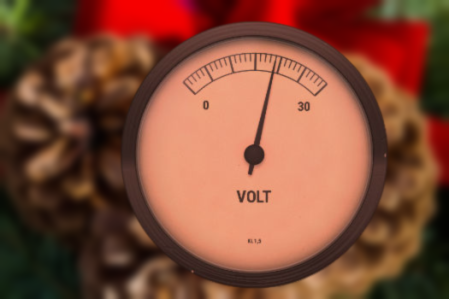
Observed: 19 V
